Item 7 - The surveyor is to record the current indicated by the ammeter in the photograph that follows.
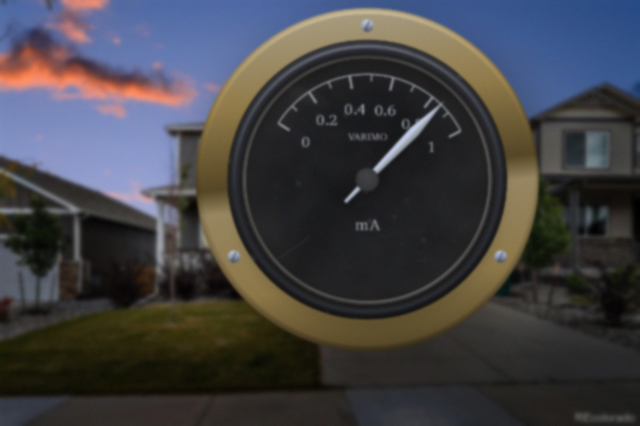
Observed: 0.85 mA
